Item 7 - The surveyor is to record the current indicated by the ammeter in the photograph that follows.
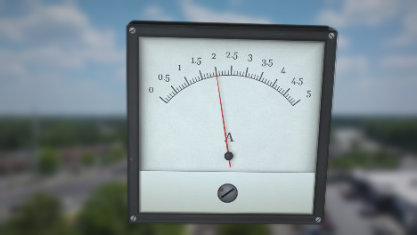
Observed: 2 A
